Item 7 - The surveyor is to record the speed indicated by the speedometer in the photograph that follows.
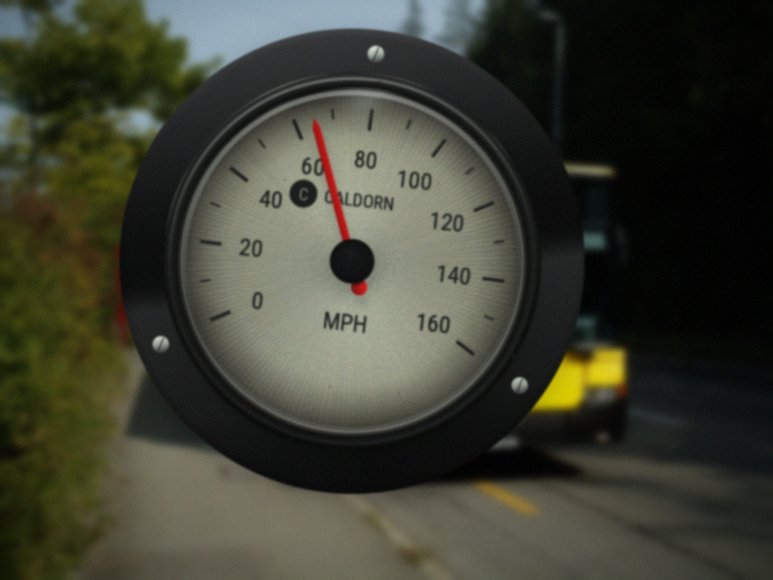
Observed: 65 mph
